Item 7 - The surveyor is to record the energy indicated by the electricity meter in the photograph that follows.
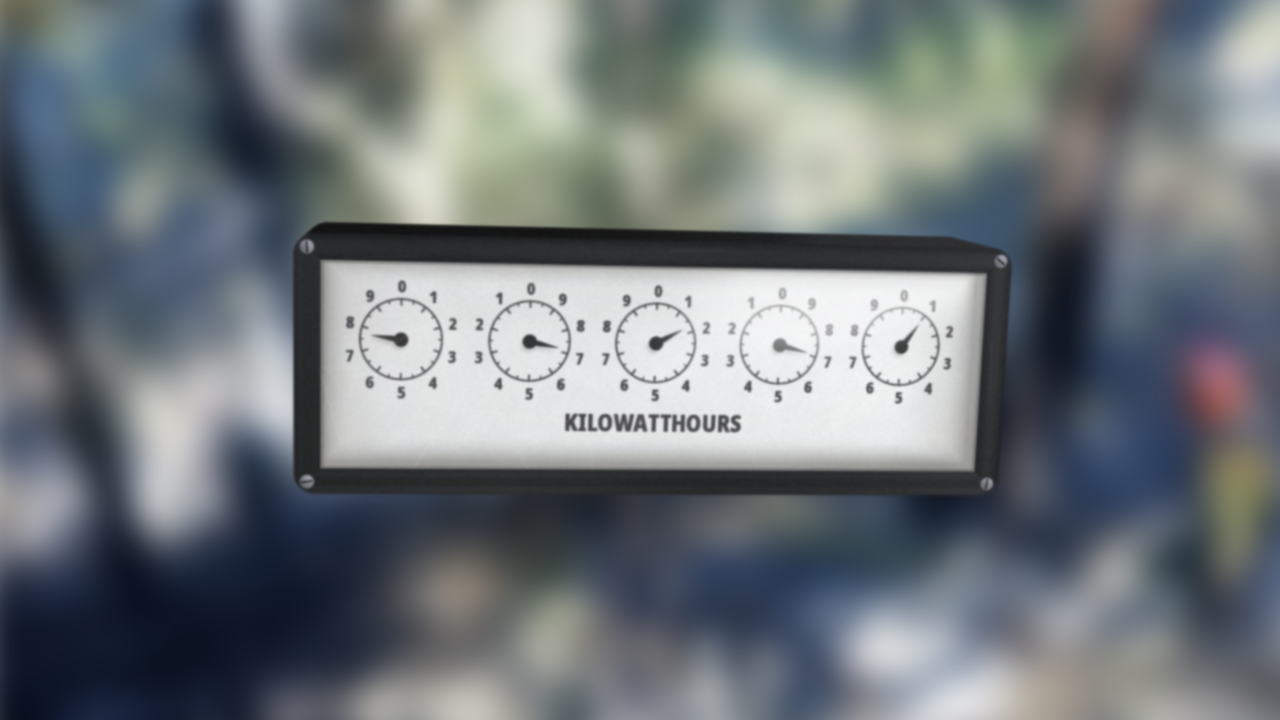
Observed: 77171 kWh
